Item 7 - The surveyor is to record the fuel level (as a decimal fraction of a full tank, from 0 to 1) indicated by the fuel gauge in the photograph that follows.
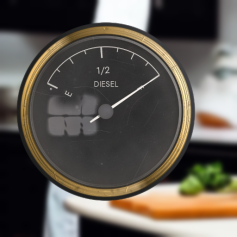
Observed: 1
